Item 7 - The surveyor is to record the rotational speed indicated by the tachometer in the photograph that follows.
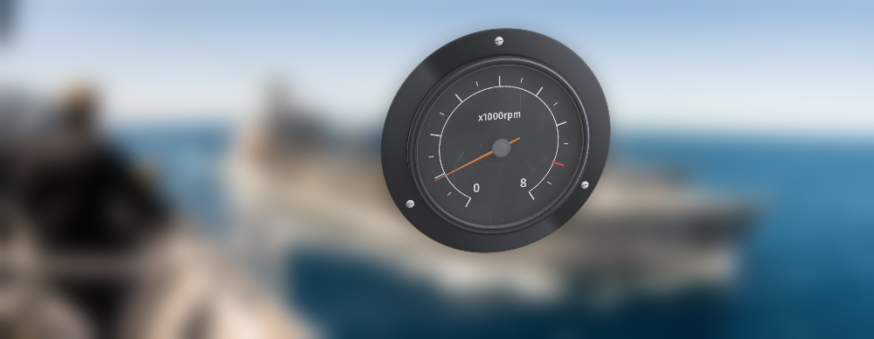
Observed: 1000 rpm
